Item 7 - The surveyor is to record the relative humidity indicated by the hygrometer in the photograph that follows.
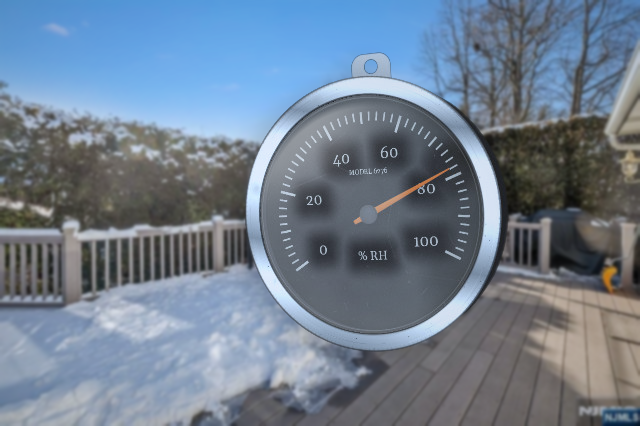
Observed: 78 %
